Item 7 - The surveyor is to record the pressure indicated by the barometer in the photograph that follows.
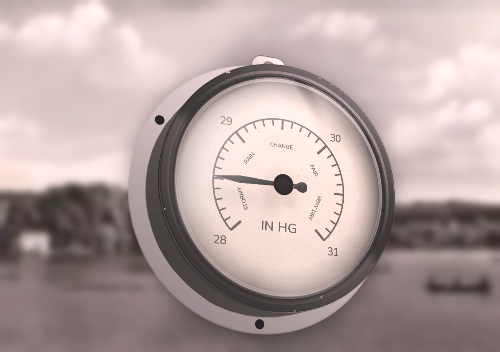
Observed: 28.5 inHg
